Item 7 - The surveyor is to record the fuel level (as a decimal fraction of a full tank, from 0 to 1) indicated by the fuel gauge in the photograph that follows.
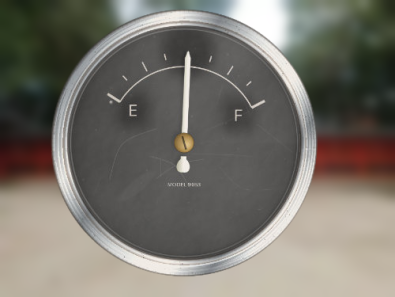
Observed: 0.5
